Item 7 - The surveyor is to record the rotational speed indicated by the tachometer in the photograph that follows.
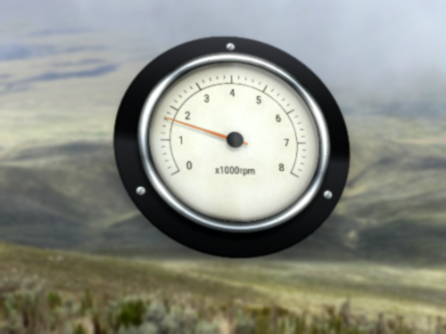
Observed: 1600 rpm
